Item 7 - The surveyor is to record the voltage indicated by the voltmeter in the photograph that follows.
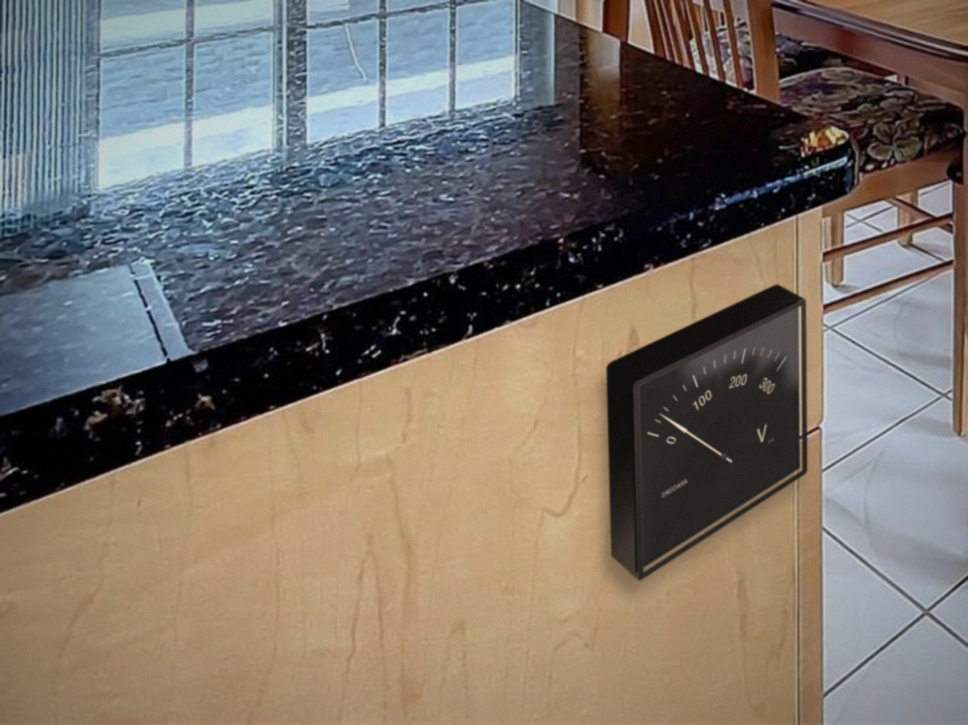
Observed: 30 V
